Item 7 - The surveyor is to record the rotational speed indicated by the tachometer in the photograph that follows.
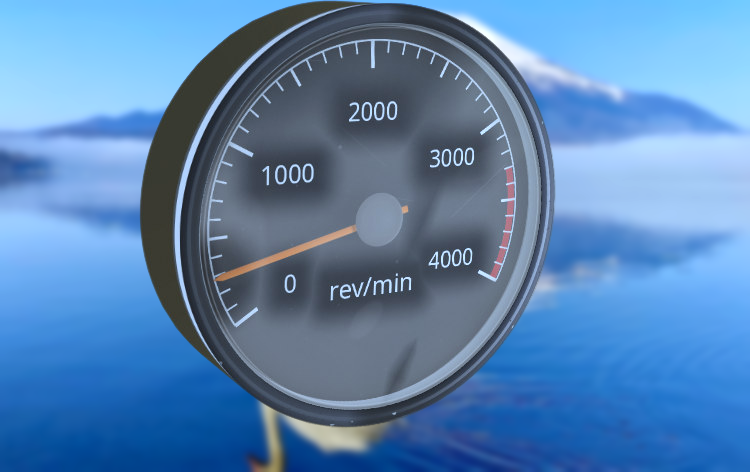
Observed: 300 rpm
